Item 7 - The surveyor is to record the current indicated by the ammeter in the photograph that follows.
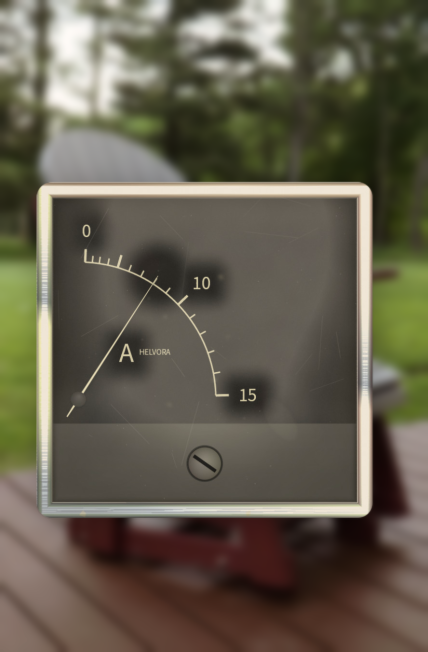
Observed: 8 A
